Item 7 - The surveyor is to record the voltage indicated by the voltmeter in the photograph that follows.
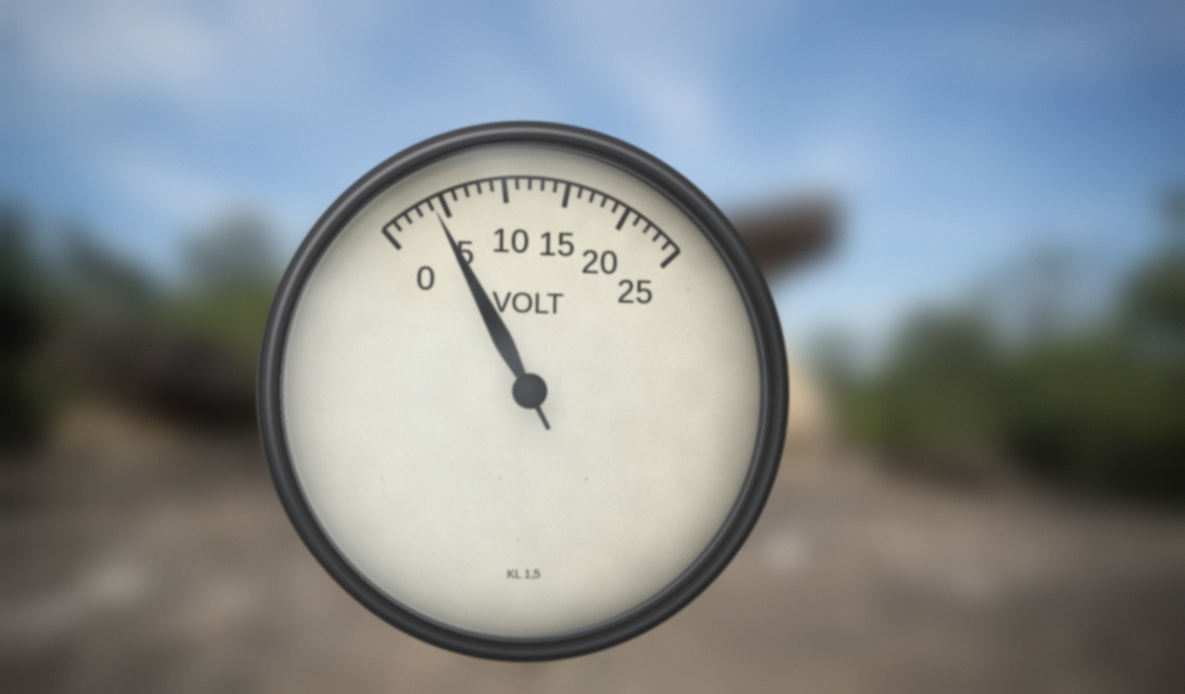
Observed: 4 V
